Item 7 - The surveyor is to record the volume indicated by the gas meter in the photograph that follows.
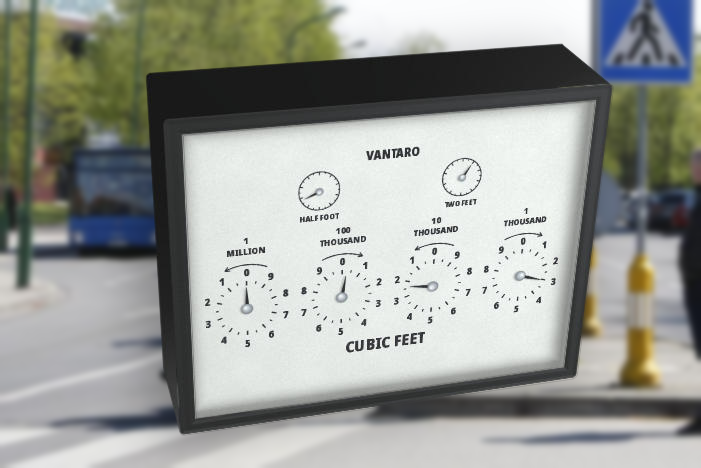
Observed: 2300 ft³
